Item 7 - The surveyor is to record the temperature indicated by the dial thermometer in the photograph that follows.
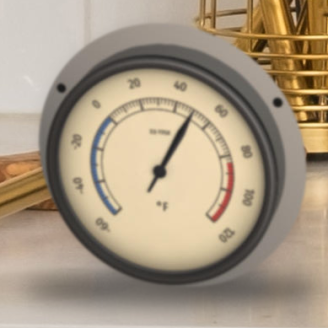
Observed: 50 °F
